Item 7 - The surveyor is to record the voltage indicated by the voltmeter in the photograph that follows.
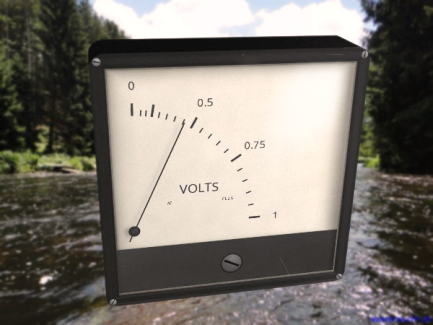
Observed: 0.45 V
